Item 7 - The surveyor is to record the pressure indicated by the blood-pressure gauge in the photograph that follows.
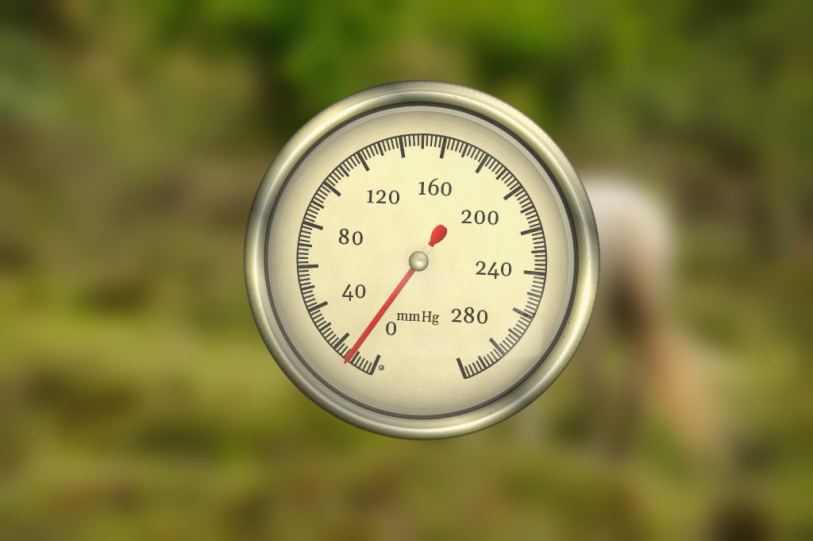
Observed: 12 mmHg
